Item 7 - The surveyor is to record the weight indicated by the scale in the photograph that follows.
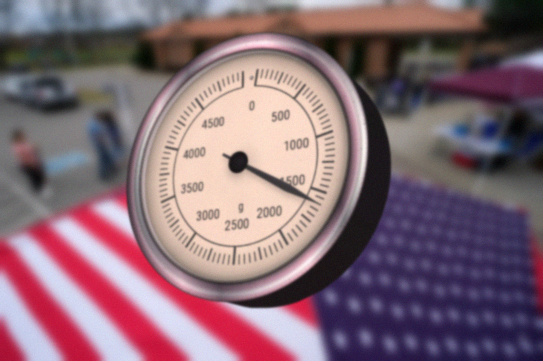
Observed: 1600 g
